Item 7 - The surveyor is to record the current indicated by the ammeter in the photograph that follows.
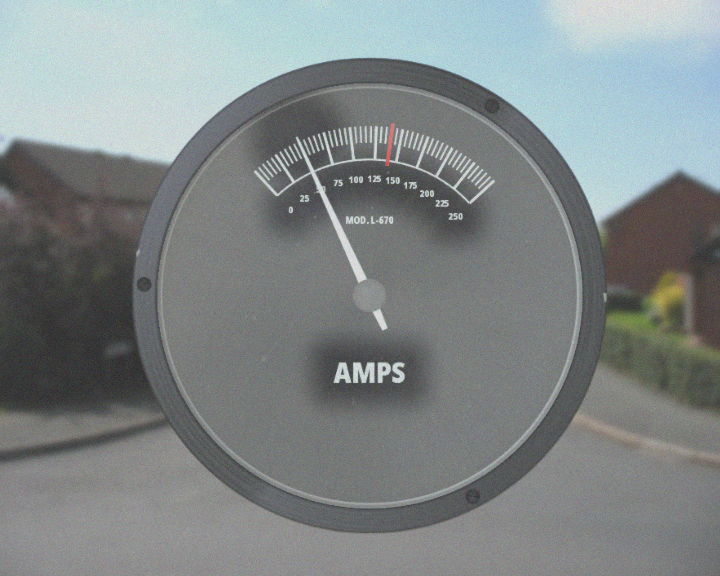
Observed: 50 A
